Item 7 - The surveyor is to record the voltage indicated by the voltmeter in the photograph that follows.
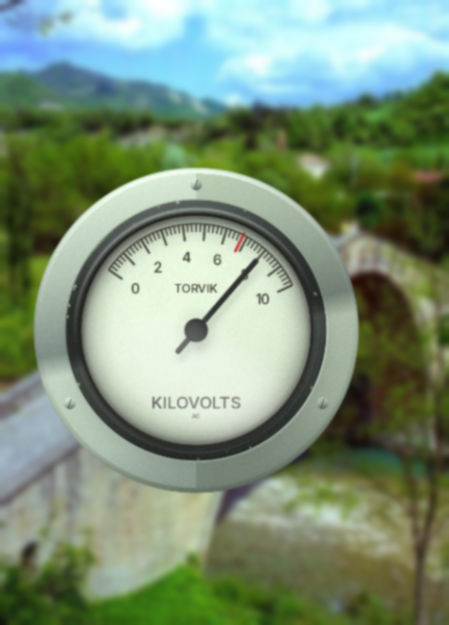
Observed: 8 kV
